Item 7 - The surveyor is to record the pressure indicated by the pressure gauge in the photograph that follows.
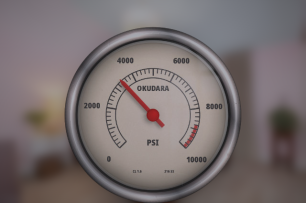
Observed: 3400 psi
